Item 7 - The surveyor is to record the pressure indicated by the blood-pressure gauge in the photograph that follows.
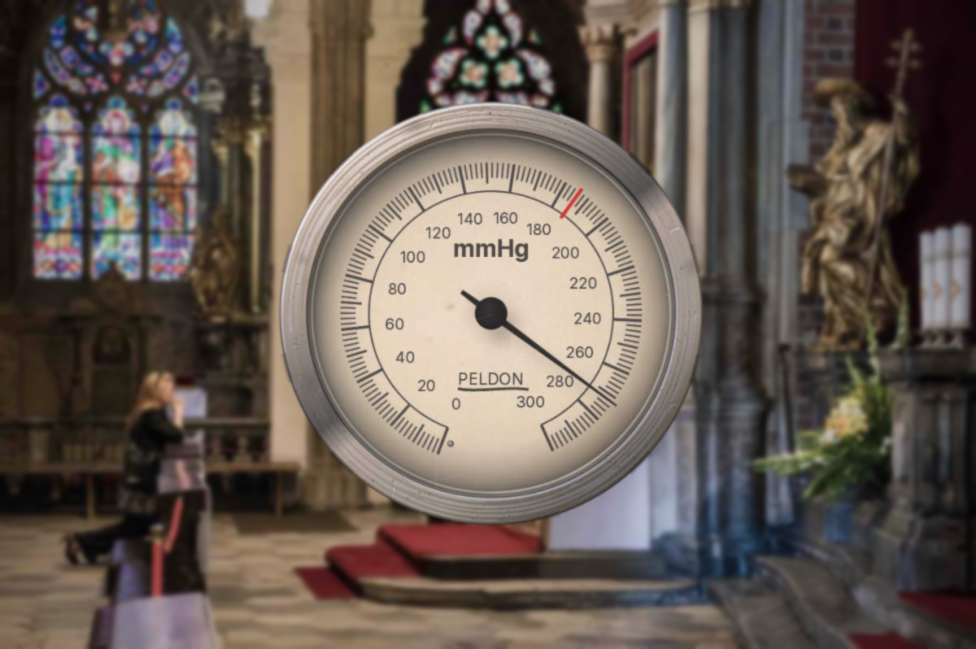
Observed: 272 mmHg
